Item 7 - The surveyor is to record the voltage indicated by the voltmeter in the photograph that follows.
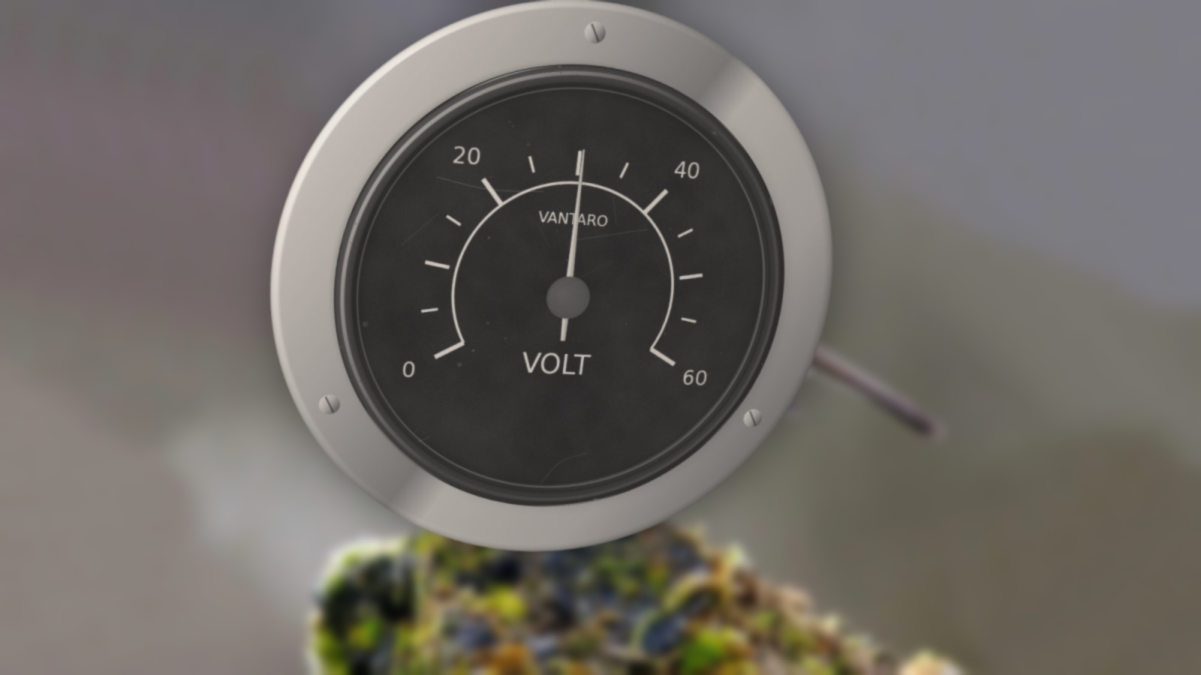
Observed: 30 V
